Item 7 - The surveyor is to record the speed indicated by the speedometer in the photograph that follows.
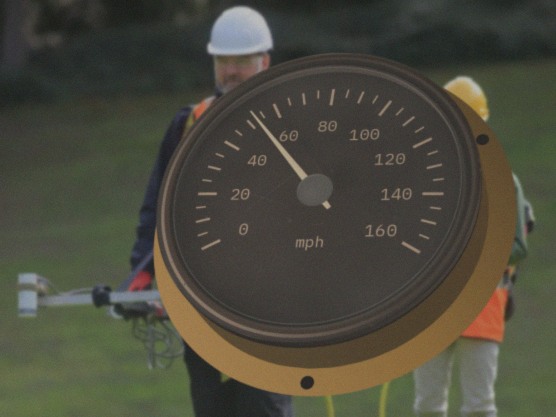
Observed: 52.5 mph
